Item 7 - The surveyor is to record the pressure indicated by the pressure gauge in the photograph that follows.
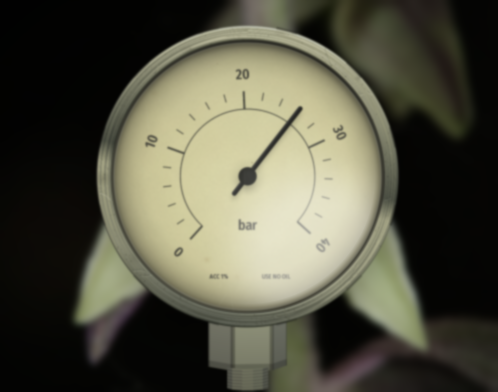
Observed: 26 bar
